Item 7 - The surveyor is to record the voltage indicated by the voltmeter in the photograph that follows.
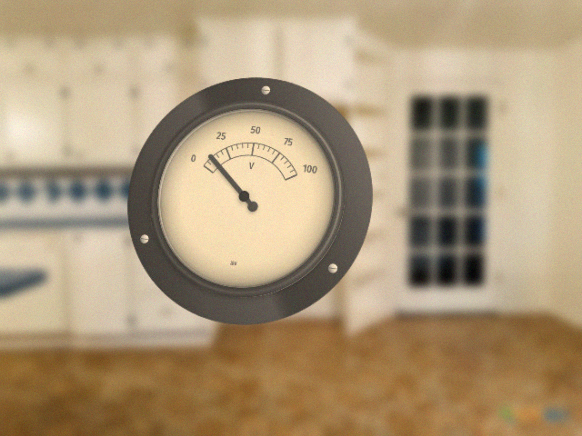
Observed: 10 V
